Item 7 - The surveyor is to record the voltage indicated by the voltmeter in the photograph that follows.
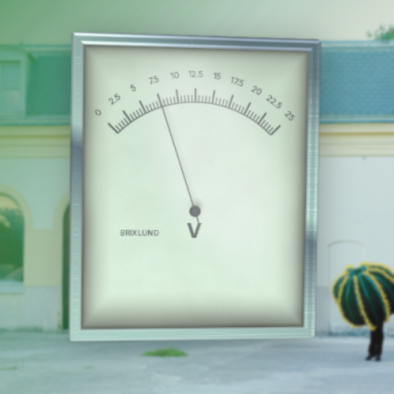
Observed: 7.5 V
